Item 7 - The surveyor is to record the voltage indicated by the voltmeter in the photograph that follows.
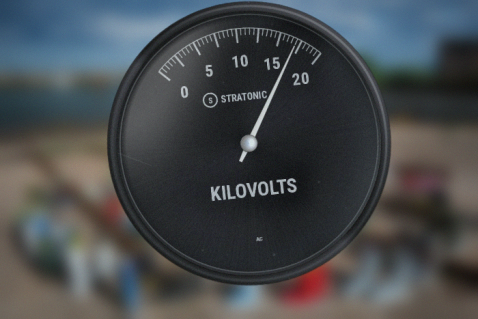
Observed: 17 kV
